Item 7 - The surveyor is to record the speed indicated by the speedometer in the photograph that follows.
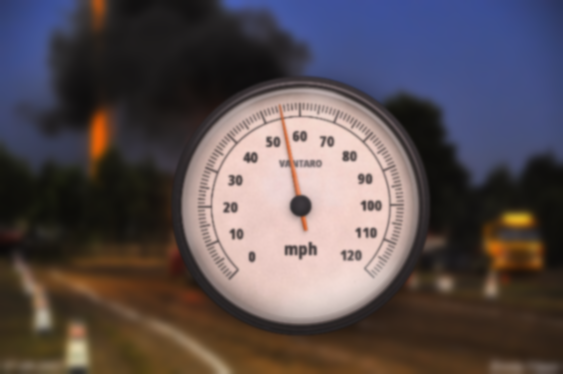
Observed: 55 mph
